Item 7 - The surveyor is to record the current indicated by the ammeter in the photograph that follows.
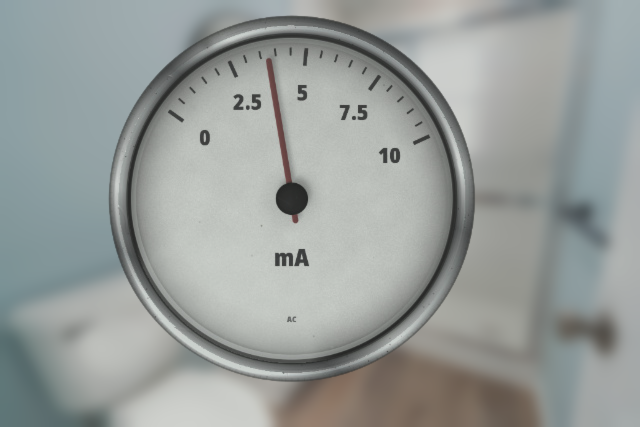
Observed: 3.75 mA
